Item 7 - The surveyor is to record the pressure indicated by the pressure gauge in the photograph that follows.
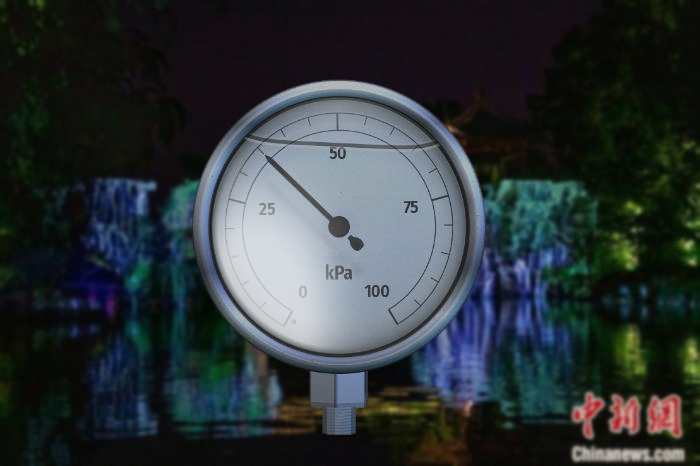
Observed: 35 kPa
